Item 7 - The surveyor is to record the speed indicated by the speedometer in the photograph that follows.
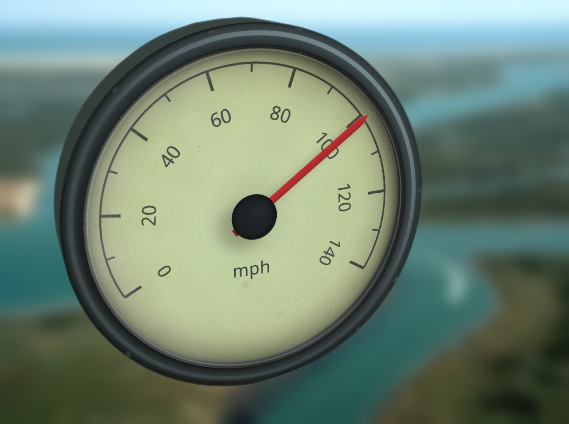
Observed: 100 mph
